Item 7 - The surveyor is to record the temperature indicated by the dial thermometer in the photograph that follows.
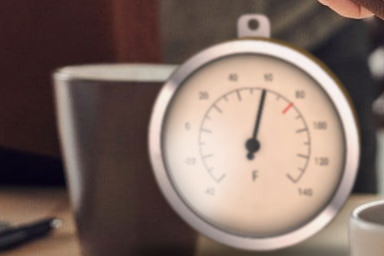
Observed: 60 °F
